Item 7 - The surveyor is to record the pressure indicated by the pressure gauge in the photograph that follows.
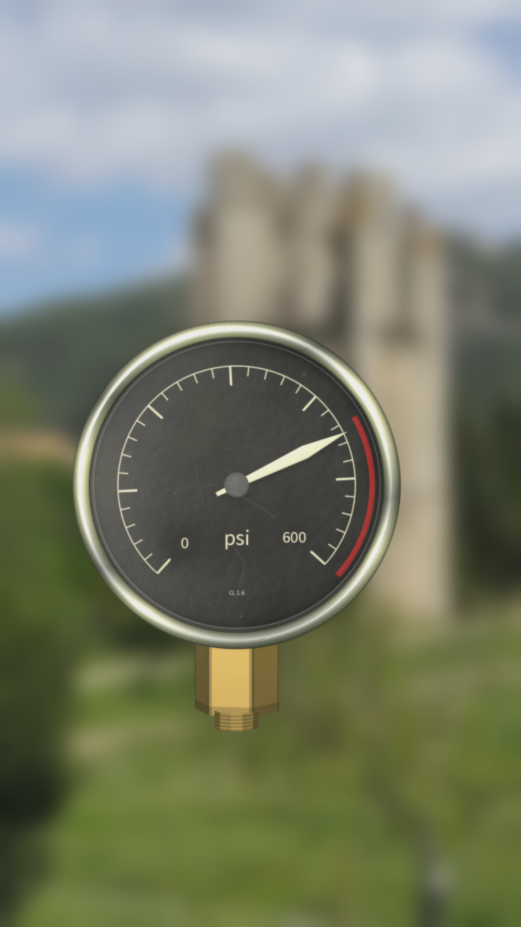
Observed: 450 psi
